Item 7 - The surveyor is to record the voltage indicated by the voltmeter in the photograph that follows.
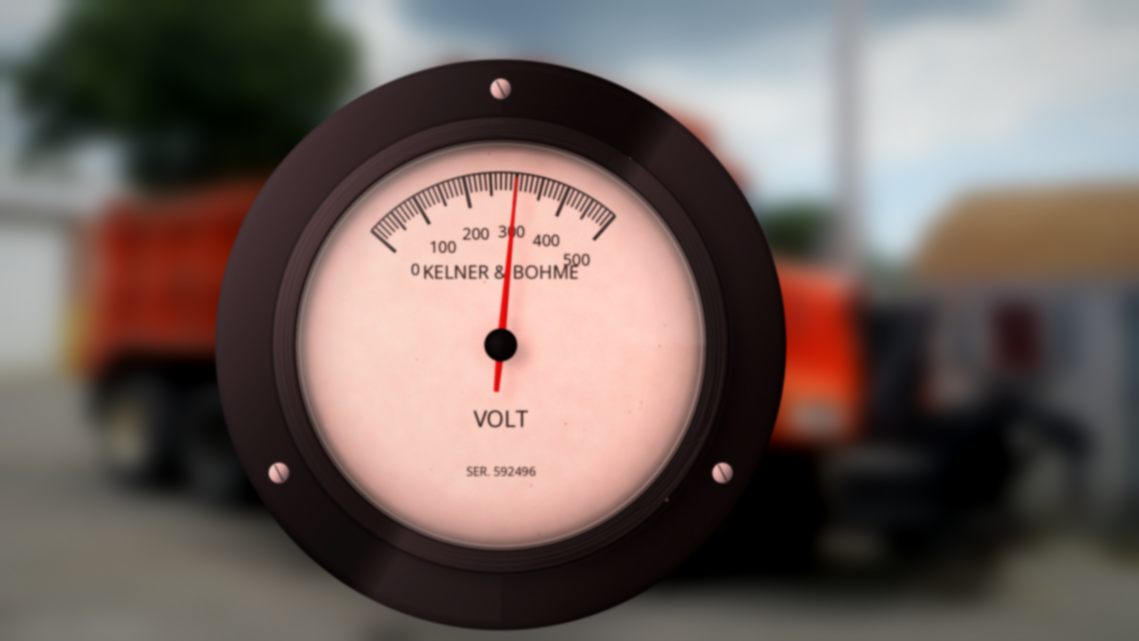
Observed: 300 V
